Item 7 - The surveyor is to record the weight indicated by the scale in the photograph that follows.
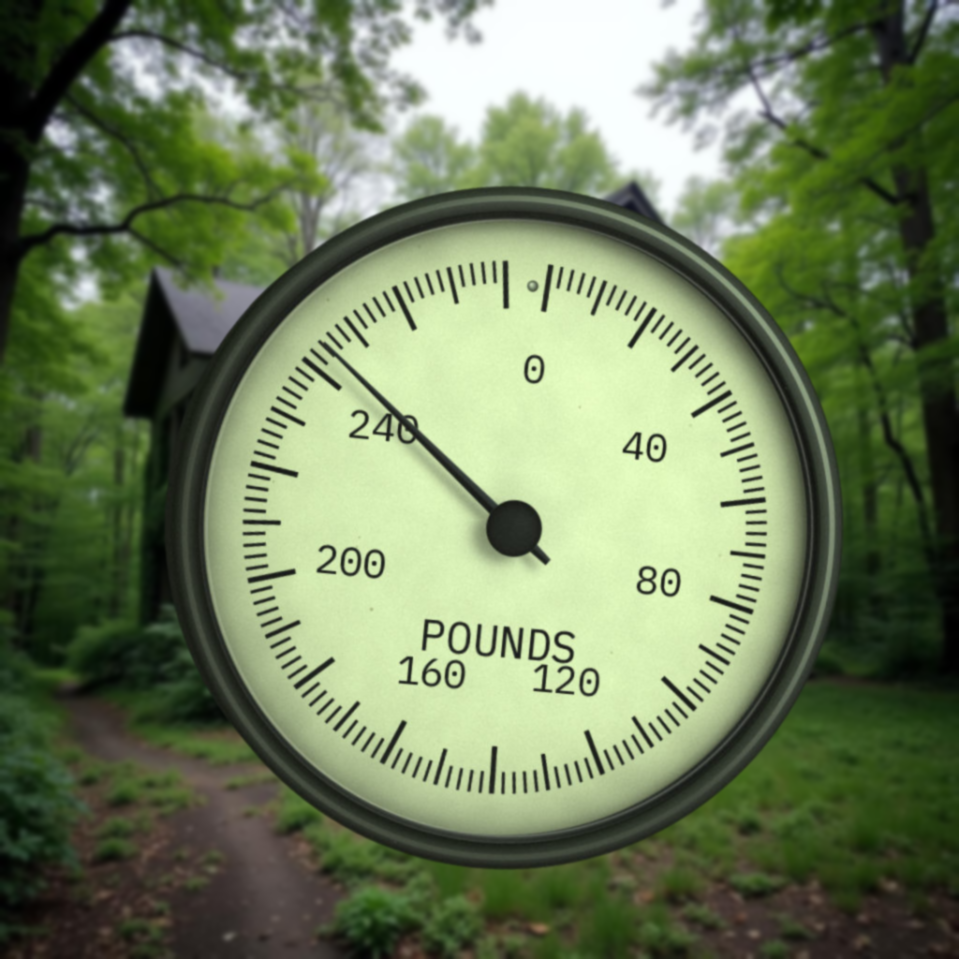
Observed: 244 lb
